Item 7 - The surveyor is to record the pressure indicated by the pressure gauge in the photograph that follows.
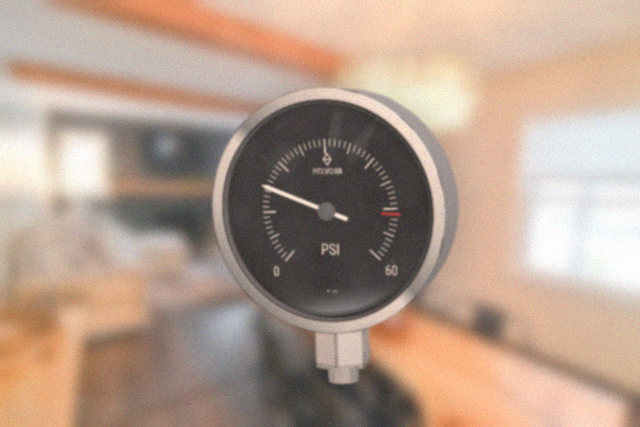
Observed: 15 psi
